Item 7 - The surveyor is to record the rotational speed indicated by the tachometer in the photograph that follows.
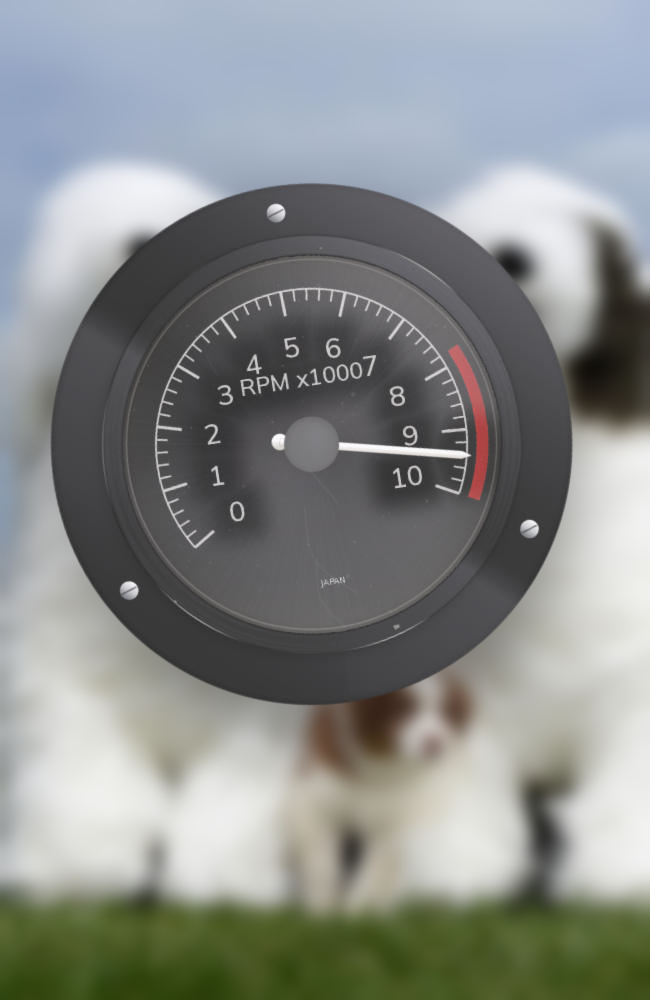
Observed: 9400 rpm
